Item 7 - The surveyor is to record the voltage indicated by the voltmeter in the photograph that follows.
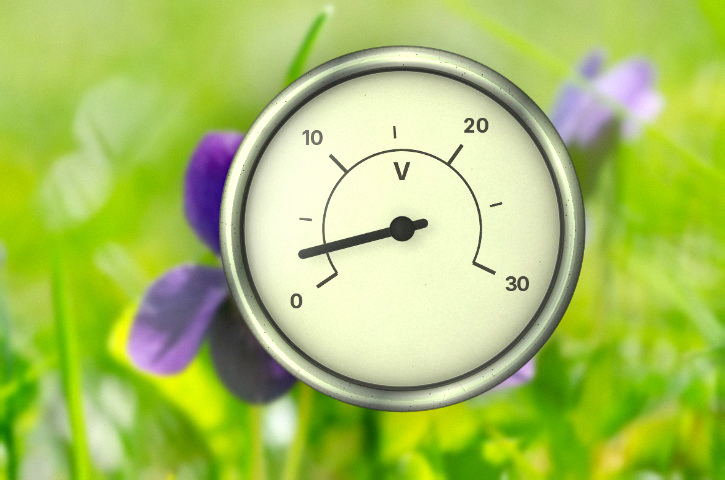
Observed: 2.5 V
